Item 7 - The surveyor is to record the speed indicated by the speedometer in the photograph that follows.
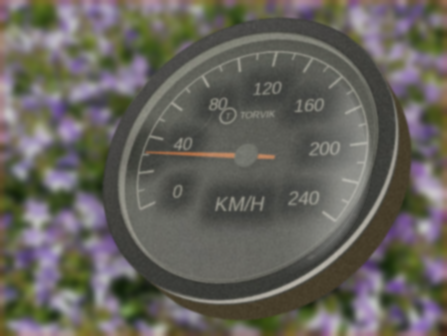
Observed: 30 km/h
